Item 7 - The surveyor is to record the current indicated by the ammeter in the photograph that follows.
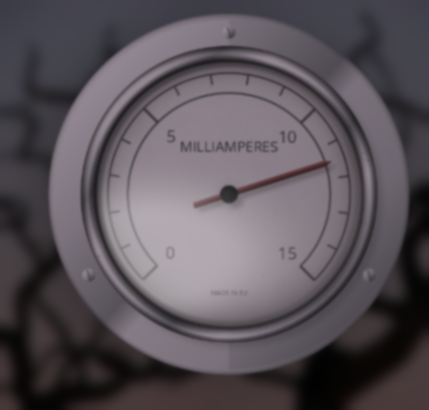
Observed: 11.5 mA
